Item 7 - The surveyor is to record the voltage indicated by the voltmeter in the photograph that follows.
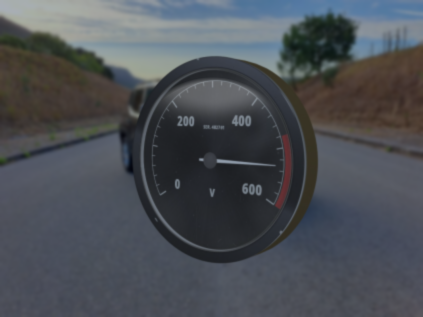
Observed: 530 V
